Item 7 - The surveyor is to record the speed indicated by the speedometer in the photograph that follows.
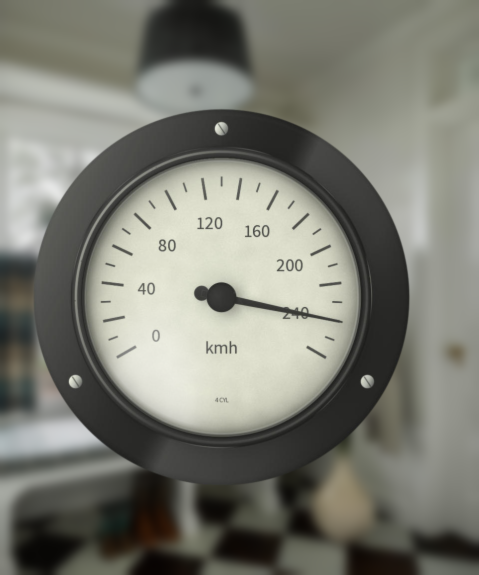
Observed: 240 km/h
